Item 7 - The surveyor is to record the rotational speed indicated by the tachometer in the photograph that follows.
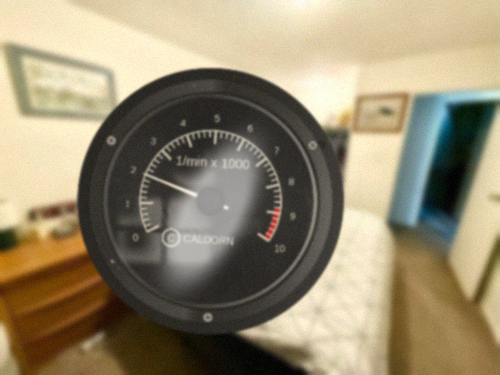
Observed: 2000 rpm
